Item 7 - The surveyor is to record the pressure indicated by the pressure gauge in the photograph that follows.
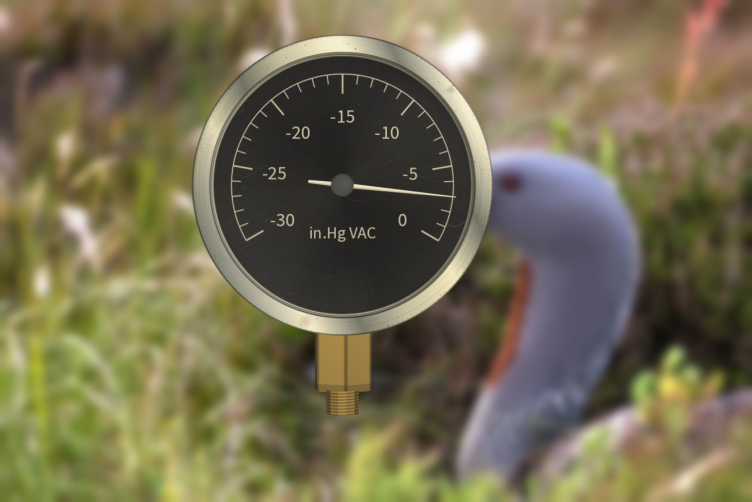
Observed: -3 inHg
